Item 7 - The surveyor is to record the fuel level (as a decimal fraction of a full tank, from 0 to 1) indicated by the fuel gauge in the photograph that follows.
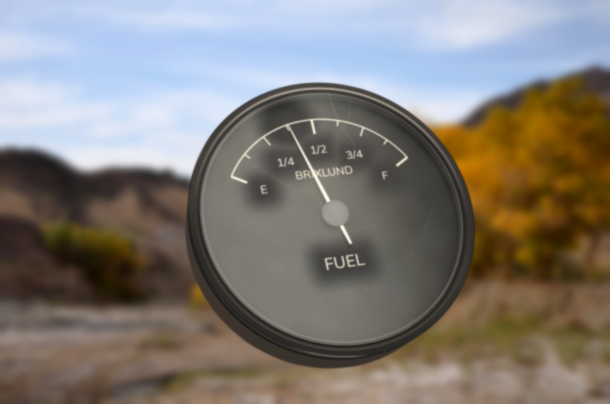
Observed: 0.375
